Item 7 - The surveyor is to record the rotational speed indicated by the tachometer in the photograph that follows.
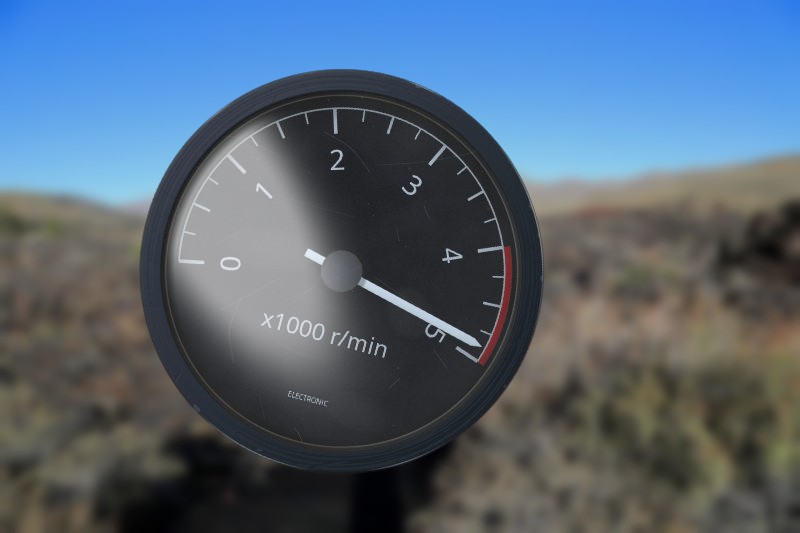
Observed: 4875 rpm
